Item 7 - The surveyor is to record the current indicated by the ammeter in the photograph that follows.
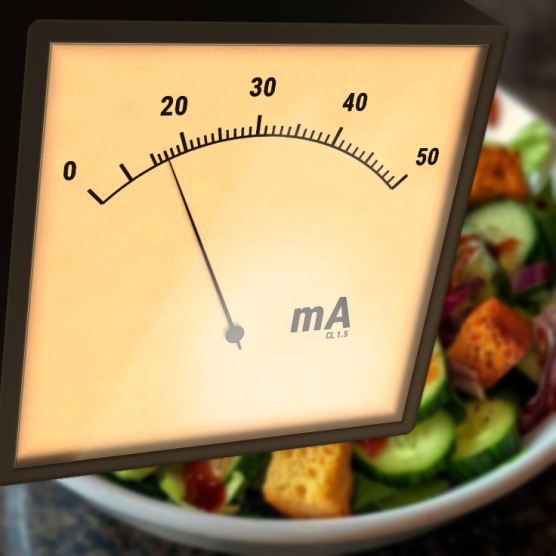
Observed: 17 mA
